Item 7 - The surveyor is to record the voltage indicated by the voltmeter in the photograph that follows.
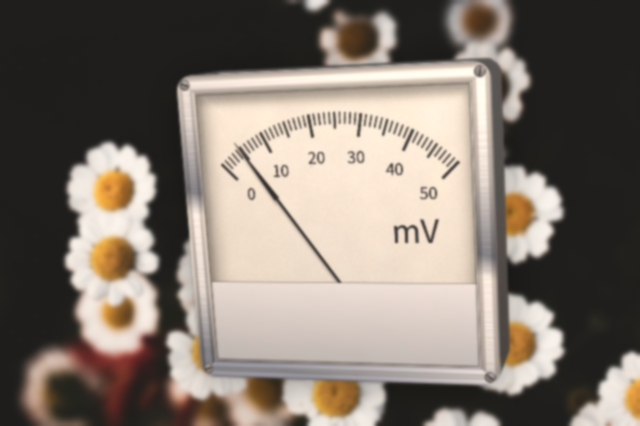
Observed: 5 mV
